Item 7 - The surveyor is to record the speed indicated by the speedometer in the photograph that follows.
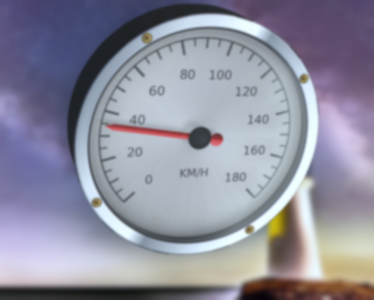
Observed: 35 km/h
